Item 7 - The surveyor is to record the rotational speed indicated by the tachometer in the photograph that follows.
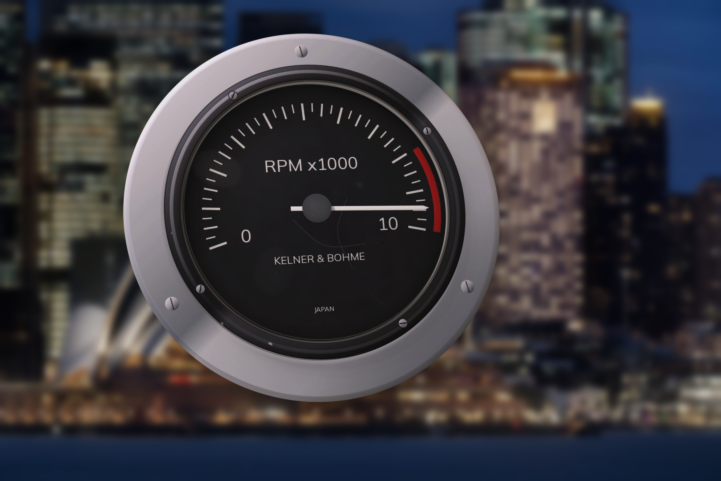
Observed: 9500 rpm
